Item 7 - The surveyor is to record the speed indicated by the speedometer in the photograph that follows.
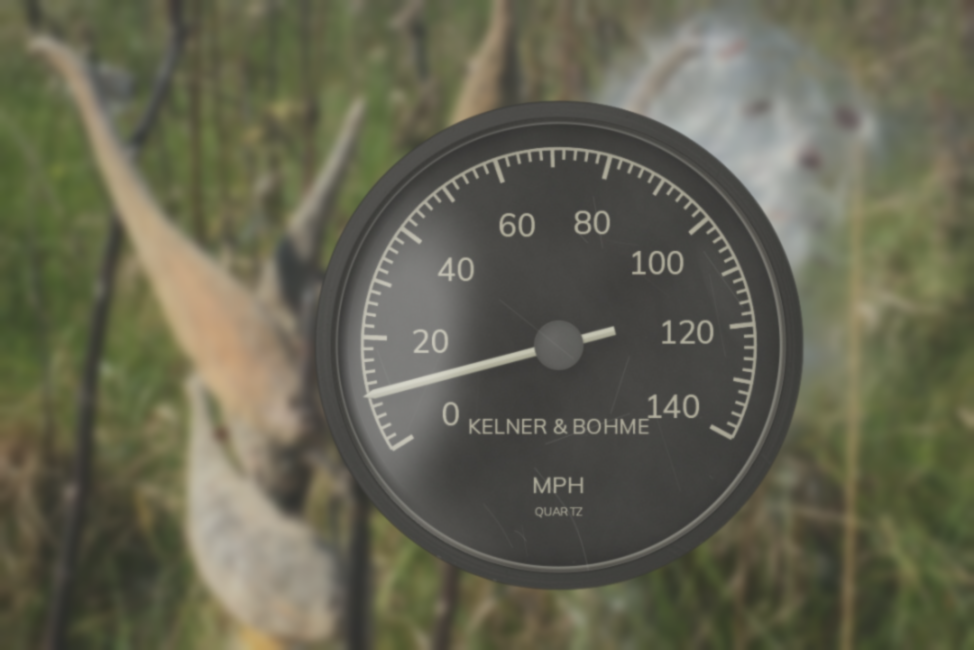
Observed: 10 mph
